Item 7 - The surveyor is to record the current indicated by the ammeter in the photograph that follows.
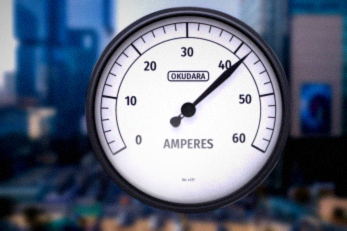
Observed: 42 A
